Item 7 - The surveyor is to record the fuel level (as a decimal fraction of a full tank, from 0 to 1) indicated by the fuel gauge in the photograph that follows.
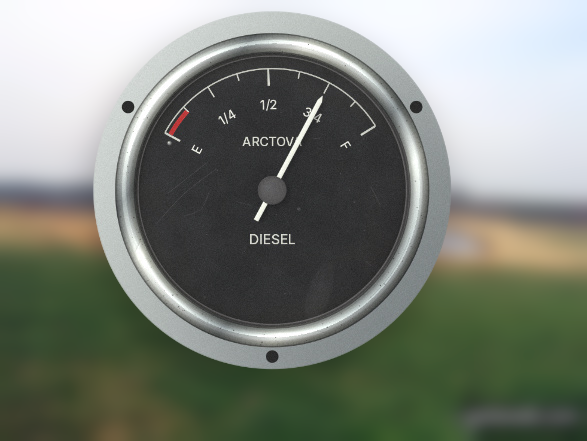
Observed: 0.75
